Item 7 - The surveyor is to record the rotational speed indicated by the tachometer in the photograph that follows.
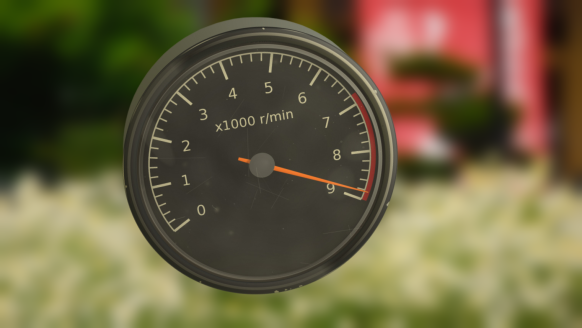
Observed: 8800 rpm
